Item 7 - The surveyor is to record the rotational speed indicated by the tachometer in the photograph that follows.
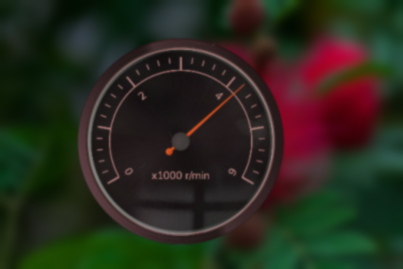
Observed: 4200 rpm
